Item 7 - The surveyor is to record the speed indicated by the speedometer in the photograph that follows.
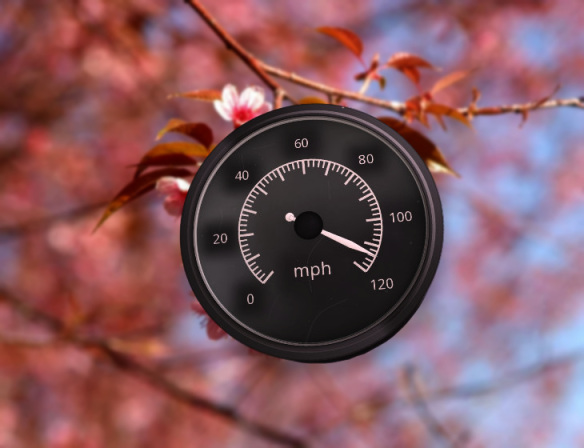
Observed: 114 mph
